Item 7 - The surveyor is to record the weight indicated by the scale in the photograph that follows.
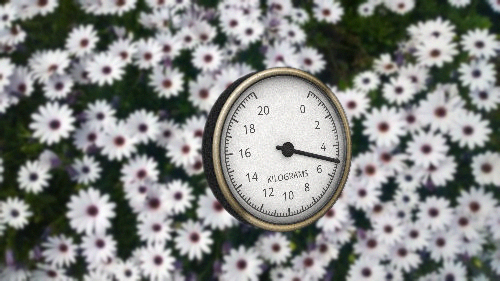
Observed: 5 kg
